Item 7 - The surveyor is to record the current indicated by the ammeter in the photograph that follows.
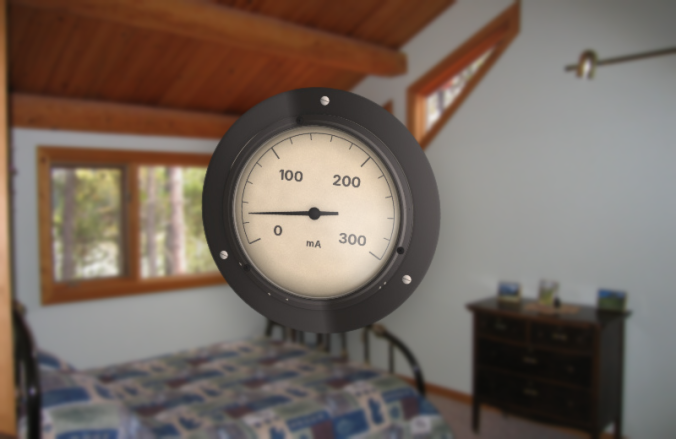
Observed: 30 mA
